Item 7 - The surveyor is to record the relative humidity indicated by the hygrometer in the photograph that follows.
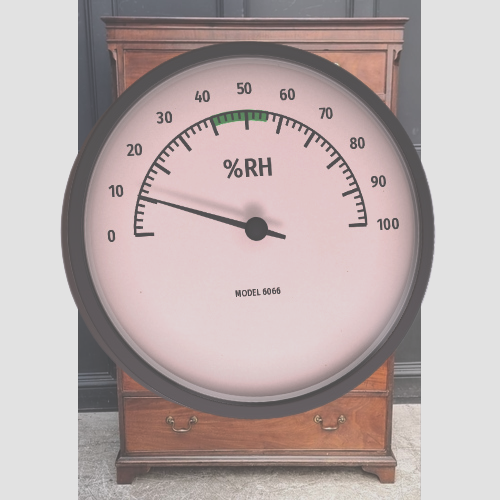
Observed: 10 %
